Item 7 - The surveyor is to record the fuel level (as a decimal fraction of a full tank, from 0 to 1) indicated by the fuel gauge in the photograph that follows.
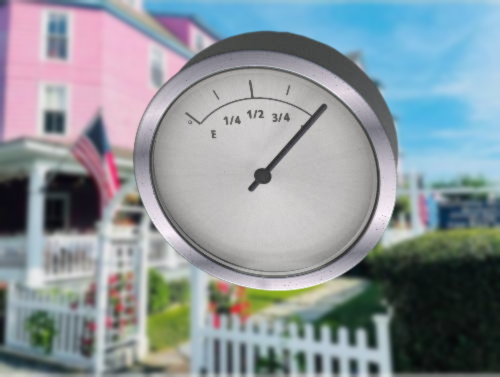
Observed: 1
